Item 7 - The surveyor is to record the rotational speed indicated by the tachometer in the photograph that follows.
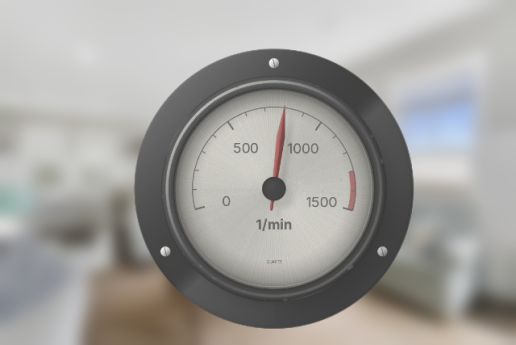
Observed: 800 rpm
